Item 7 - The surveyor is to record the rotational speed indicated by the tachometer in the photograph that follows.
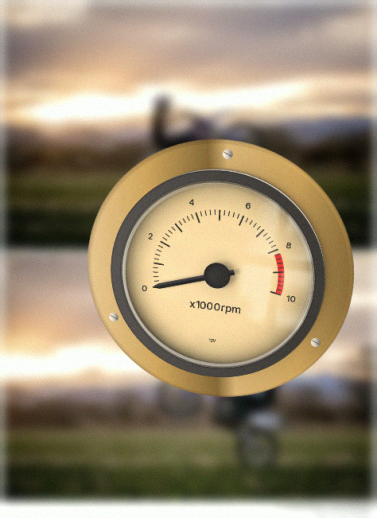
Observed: 0 rpm
